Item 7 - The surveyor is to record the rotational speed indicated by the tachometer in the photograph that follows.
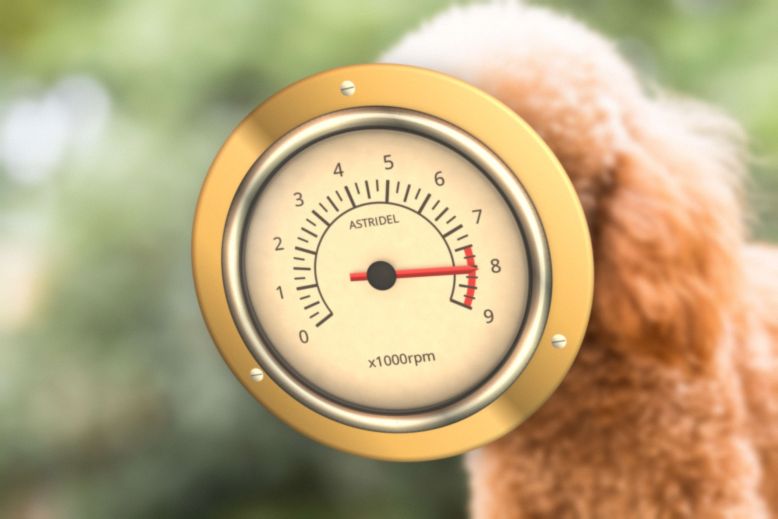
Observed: 8000 rpm
